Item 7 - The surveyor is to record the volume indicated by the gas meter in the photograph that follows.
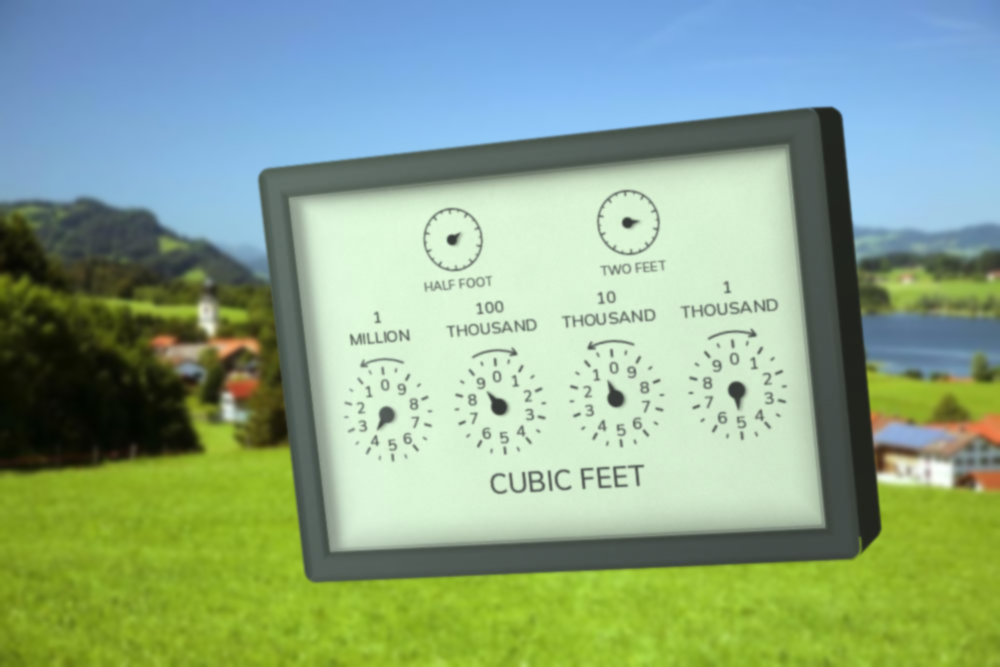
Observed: 390500 ft³
